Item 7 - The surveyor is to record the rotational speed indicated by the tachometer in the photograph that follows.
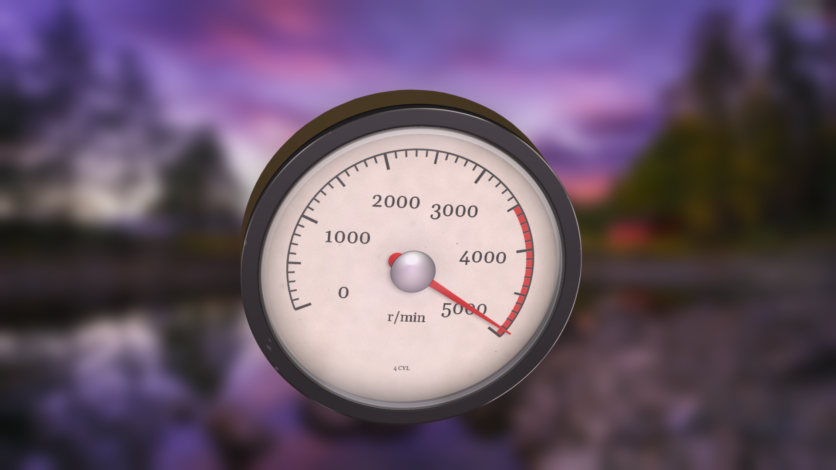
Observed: 4900 rpm
